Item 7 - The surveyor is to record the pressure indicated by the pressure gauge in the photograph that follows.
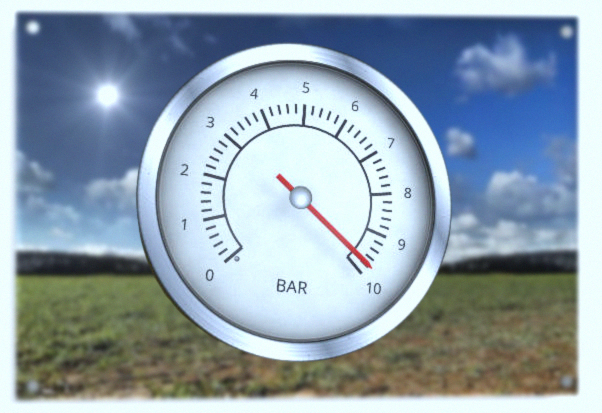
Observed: 9.8 bar
